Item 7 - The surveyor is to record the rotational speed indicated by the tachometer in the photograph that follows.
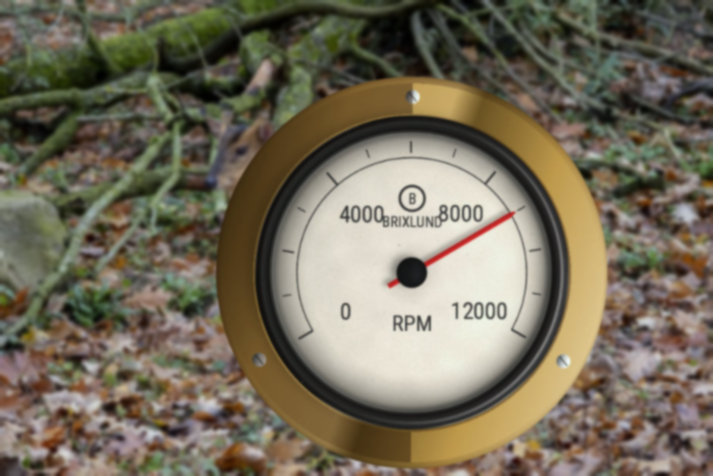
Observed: 9000 rpm
